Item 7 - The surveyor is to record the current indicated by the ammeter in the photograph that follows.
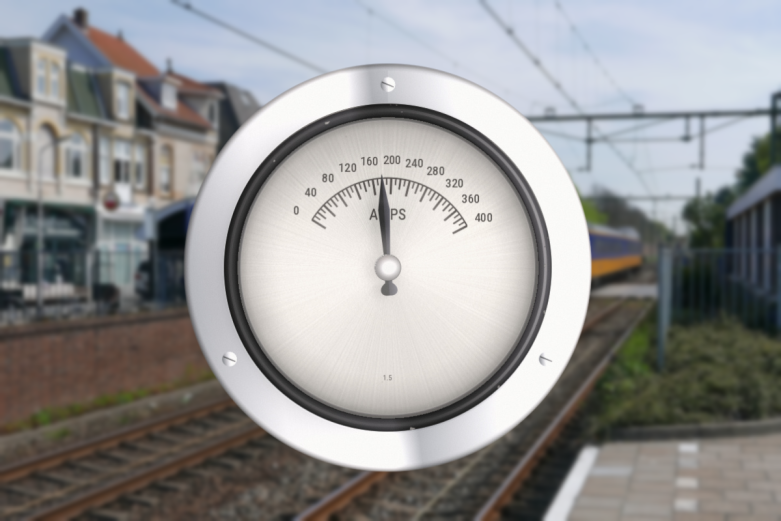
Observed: 180 A
